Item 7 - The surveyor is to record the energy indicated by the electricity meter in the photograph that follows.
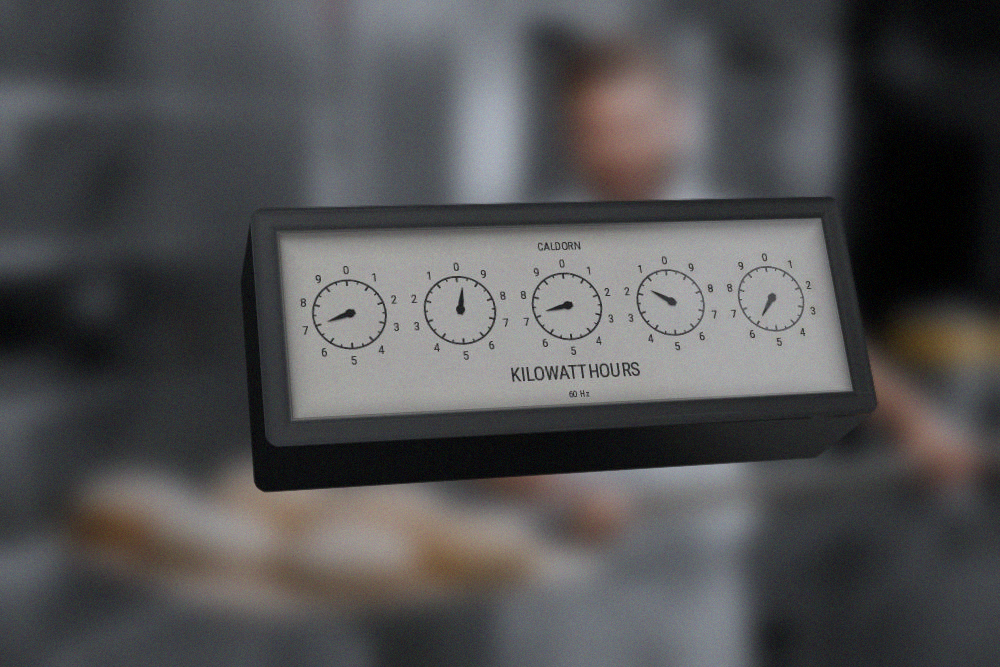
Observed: 69716 kWh
